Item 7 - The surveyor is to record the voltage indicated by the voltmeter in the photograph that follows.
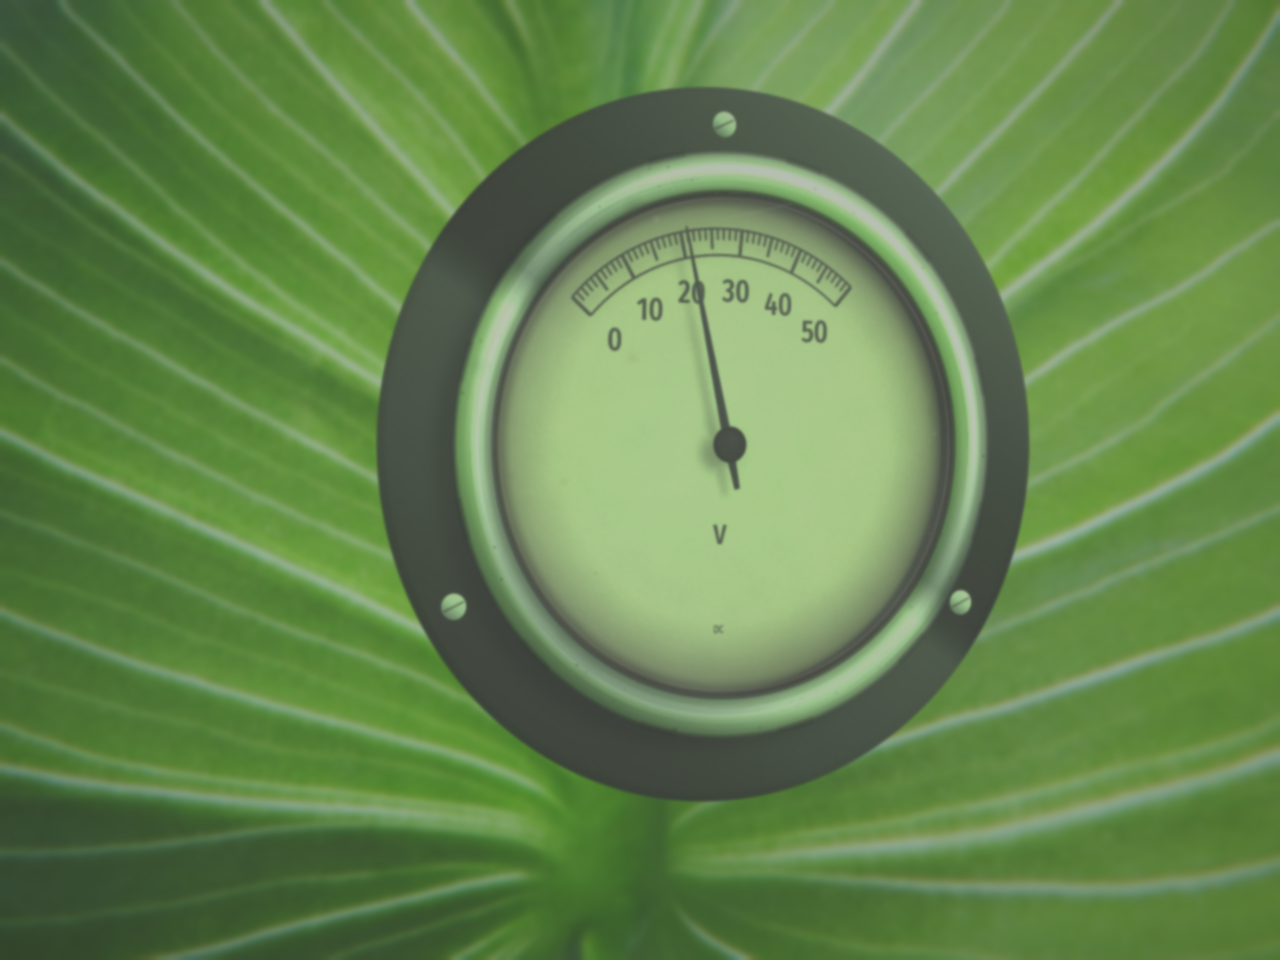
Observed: 20 V
